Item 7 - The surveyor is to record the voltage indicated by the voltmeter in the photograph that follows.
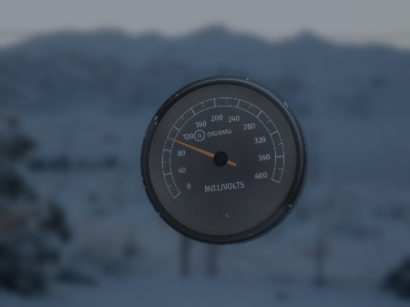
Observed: 100 mV
